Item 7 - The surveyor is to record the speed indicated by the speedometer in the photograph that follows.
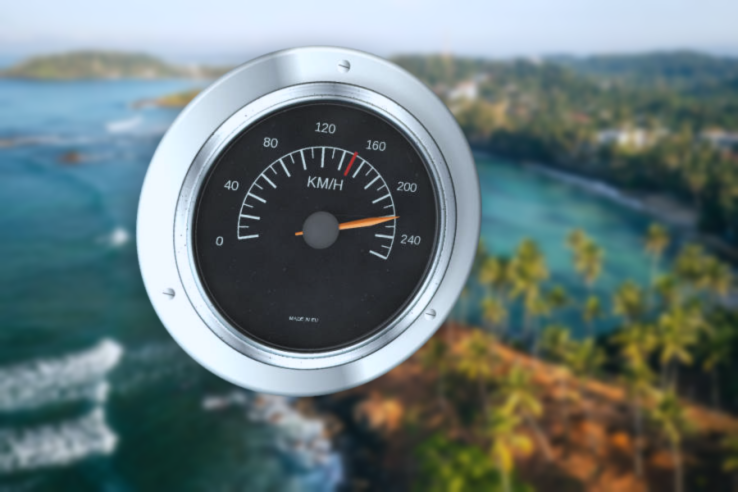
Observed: 220 km/h
